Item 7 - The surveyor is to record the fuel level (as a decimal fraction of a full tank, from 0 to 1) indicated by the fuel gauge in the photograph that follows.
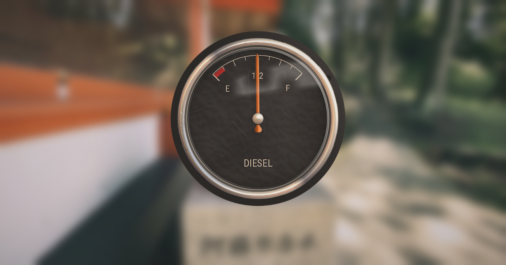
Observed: 0.5
